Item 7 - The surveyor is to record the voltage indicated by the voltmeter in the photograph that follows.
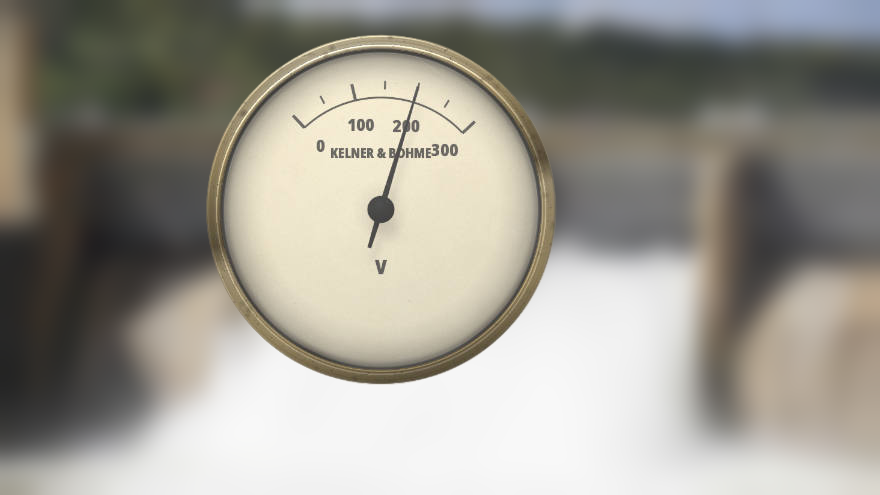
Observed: 200 V
